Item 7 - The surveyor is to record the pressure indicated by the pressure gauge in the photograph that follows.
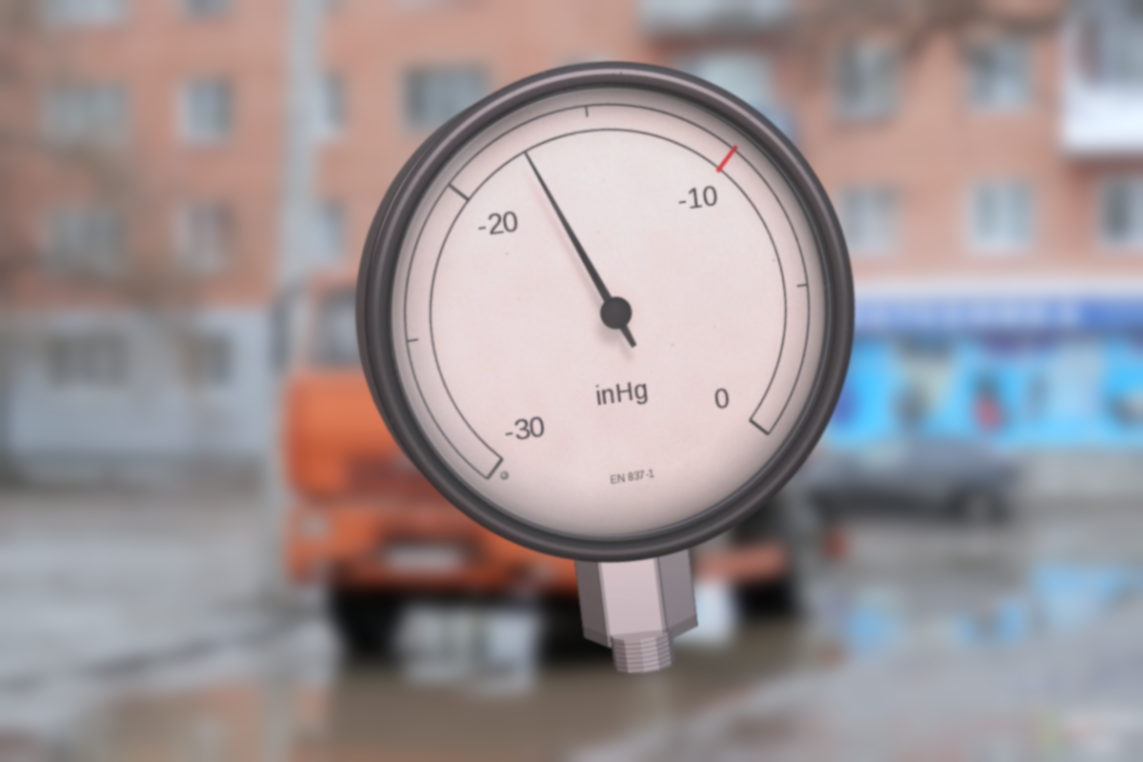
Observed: -17.5 inHg
